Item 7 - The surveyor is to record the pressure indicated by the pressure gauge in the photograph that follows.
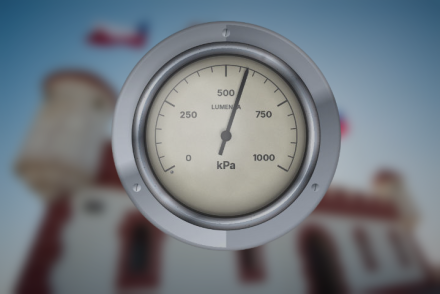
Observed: 575 kPa
